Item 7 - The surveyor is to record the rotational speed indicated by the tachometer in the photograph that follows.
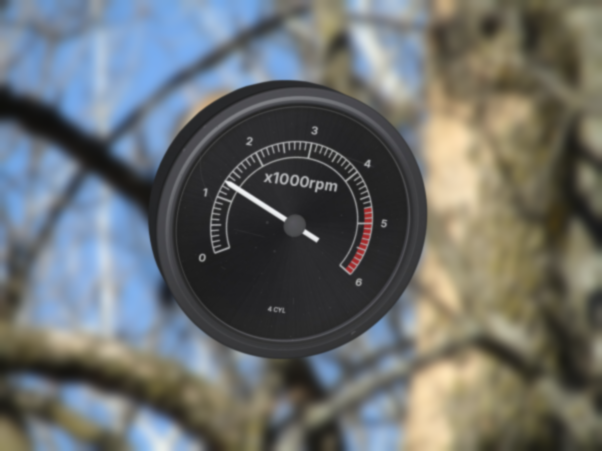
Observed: 1300 rpm
